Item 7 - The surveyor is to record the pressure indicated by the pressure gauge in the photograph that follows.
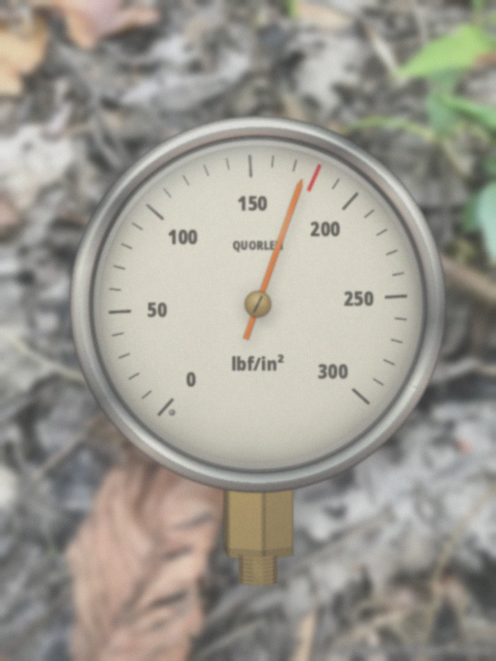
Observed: 175 psi
